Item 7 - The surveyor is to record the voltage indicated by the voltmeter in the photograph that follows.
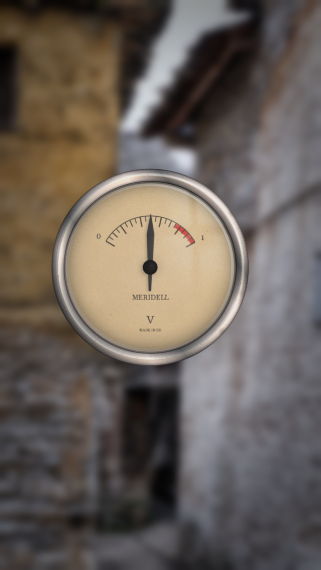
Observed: 0.5 V
